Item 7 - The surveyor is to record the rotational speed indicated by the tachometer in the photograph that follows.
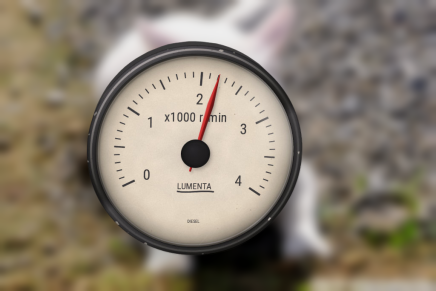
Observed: 2200 rpm
